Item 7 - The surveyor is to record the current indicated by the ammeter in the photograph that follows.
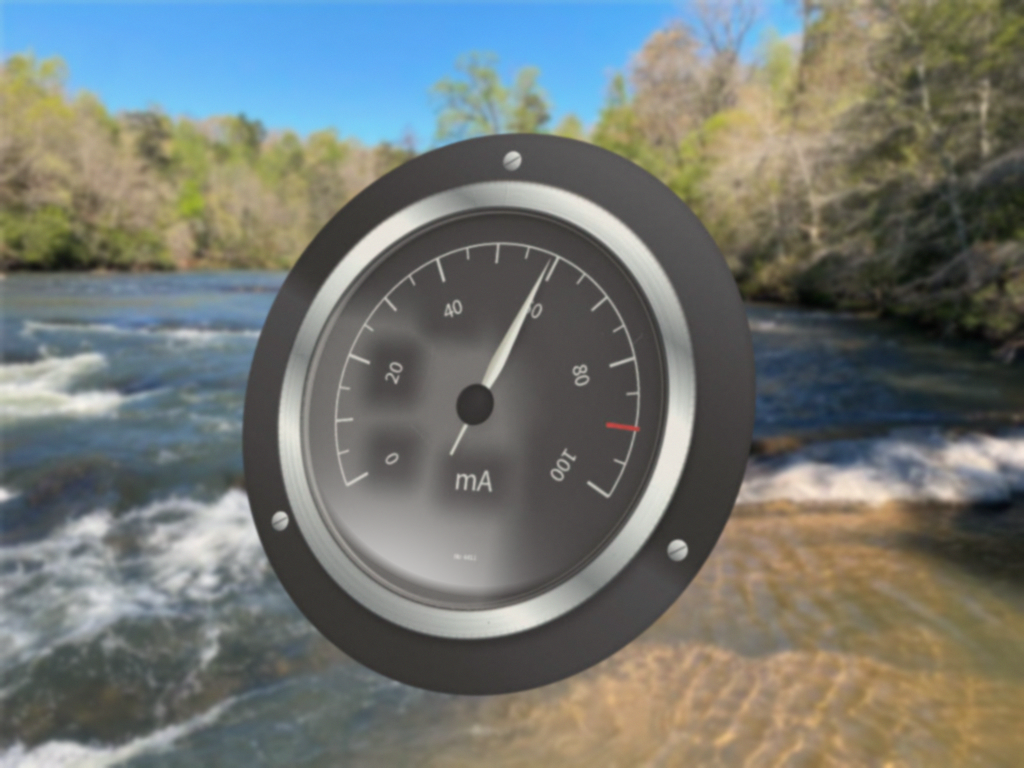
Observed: 60 mA
